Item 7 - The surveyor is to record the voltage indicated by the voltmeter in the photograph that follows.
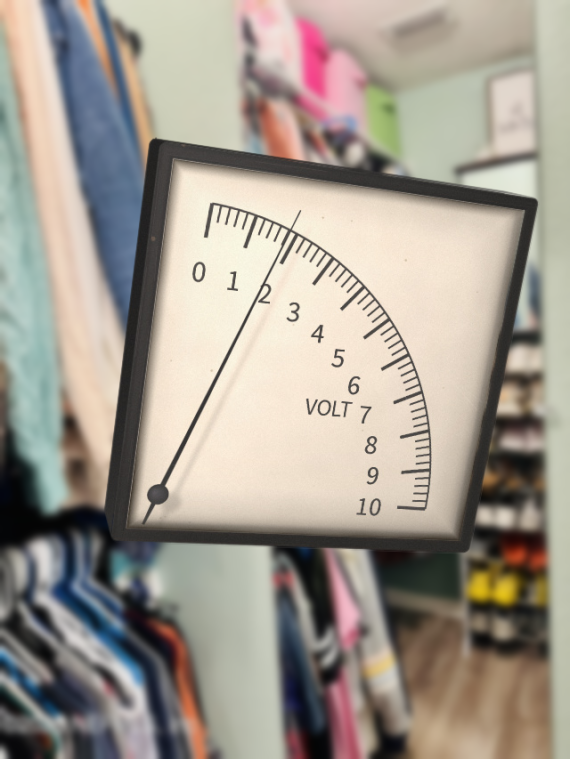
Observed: 1.8 V
